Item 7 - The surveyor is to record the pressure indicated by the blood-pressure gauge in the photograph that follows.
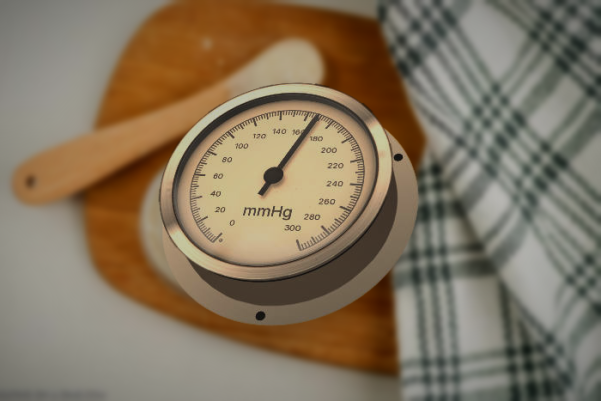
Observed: 170 mmHg
